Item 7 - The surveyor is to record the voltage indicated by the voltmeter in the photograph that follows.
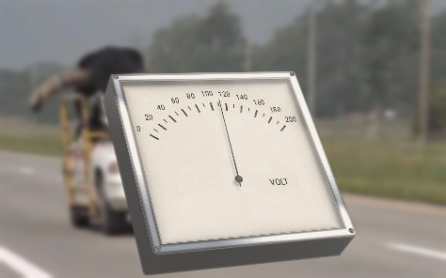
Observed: 110 V
